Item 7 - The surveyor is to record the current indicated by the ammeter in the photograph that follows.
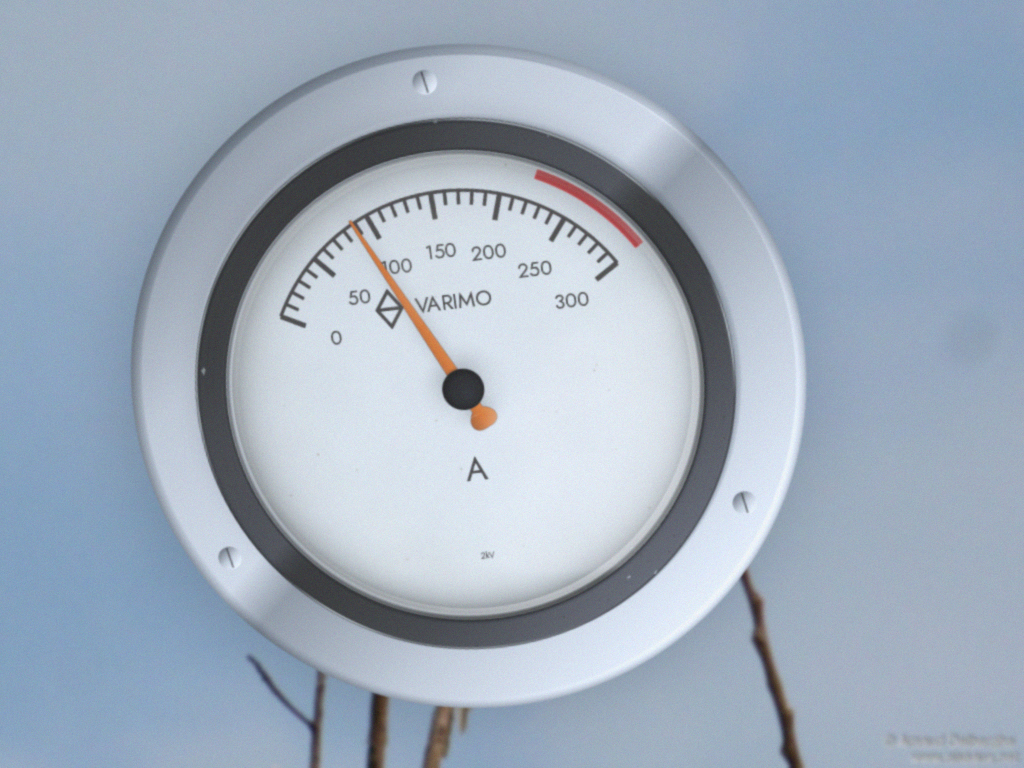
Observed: 90 A
